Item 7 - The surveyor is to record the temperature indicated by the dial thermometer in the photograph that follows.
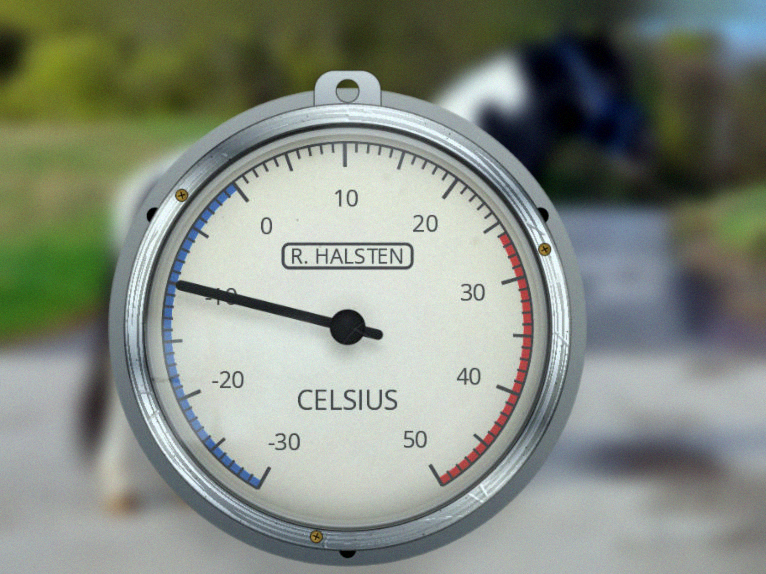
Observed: -10 °C
